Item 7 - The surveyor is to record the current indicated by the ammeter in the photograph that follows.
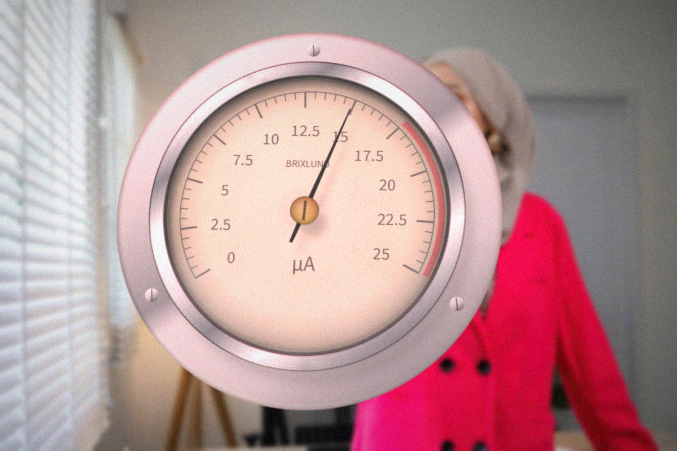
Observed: 15 µA
